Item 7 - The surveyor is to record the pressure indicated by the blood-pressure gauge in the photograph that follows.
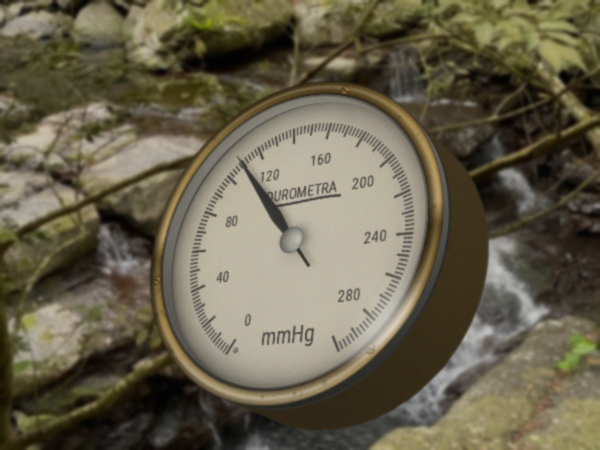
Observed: 110 mmHg
